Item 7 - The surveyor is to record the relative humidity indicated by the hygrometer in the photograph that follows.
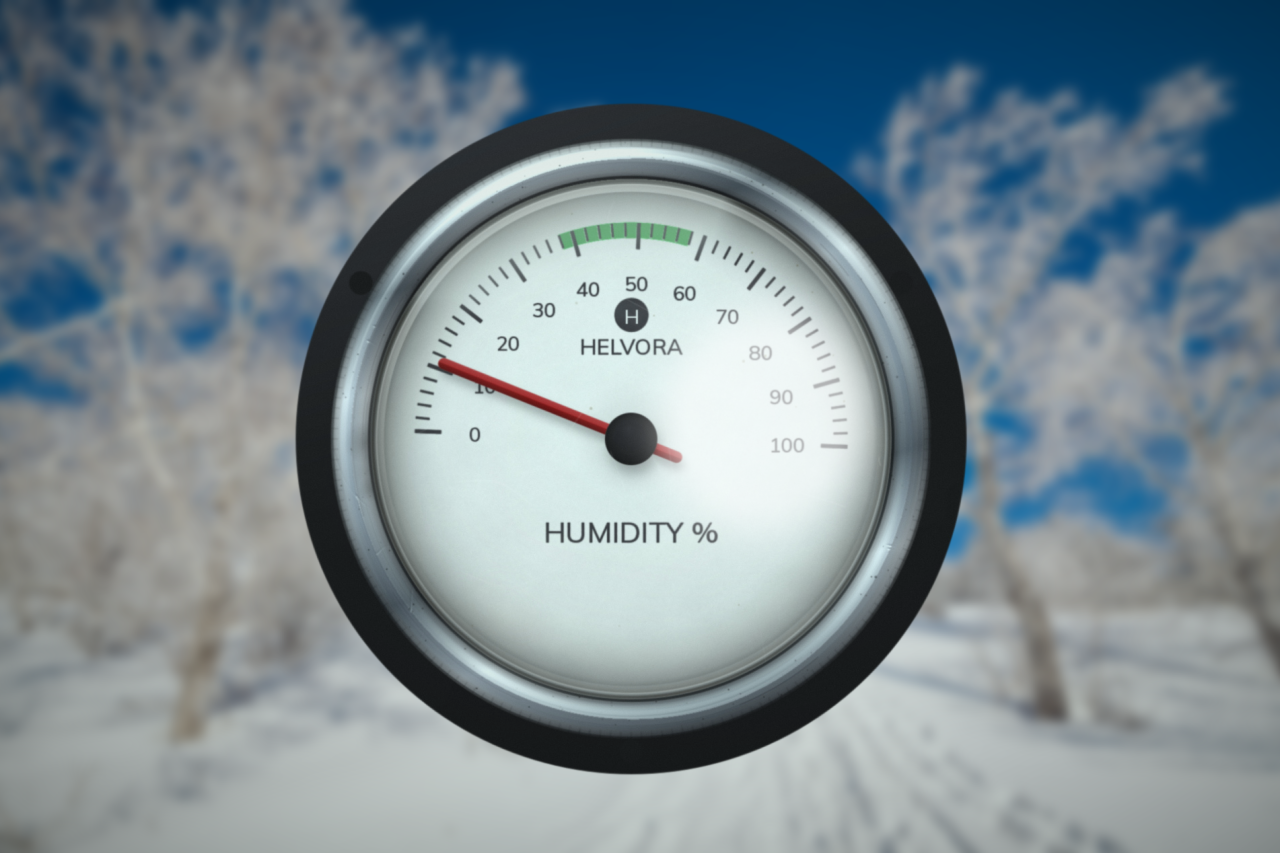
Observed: 11 %
